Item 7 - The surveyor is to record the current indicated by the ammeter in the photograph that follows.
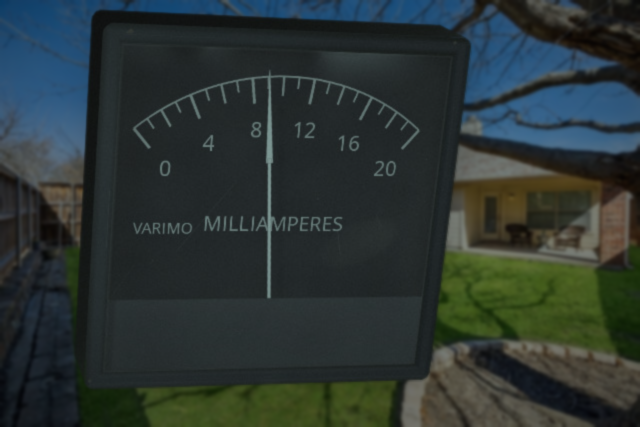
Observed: 9 mA
